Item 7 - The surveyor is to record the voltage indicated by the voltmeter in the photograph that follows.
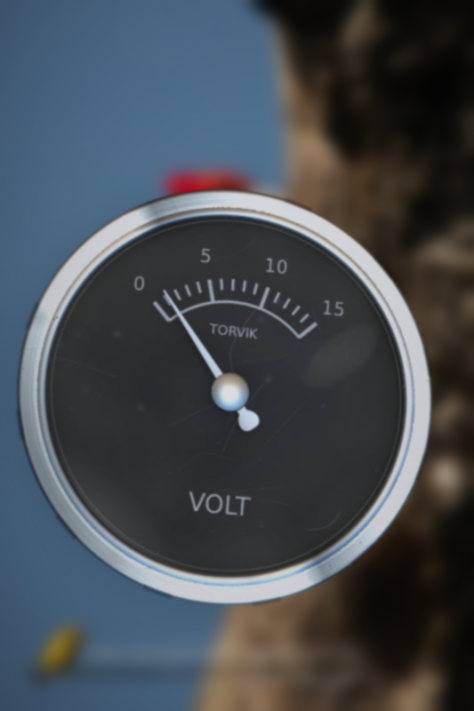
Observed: 1 V
